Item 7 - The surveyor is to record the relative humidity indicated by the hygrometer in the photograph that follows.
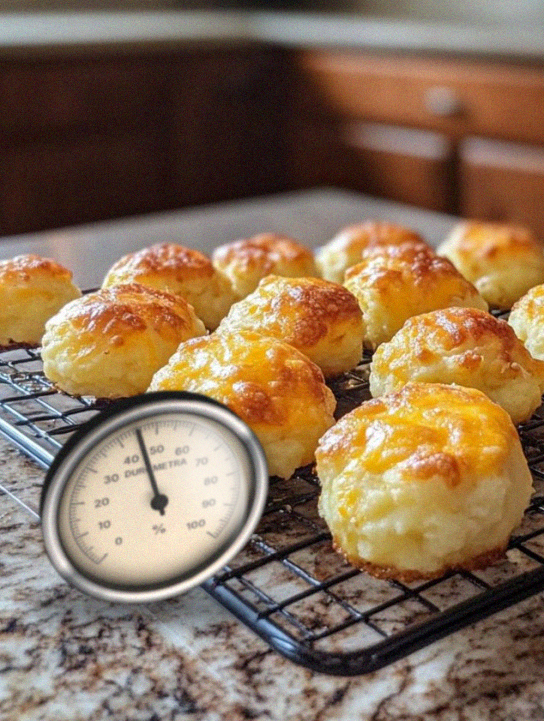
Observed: 45 %
